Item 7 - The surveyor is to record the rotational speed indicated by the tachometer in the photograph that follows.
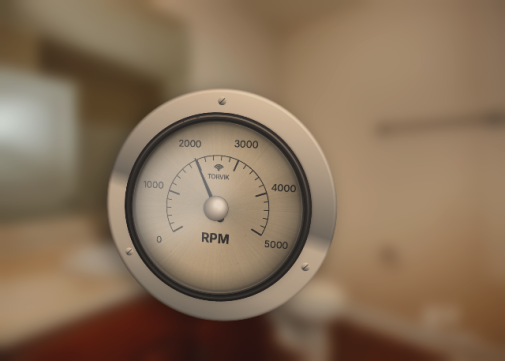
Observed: 2000 rpm
